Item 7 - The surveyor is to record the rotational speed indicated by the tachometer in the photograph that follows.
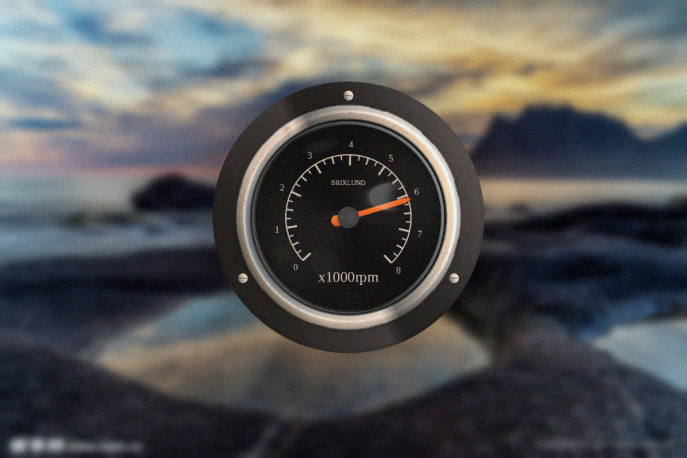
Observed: 6125 rpm
